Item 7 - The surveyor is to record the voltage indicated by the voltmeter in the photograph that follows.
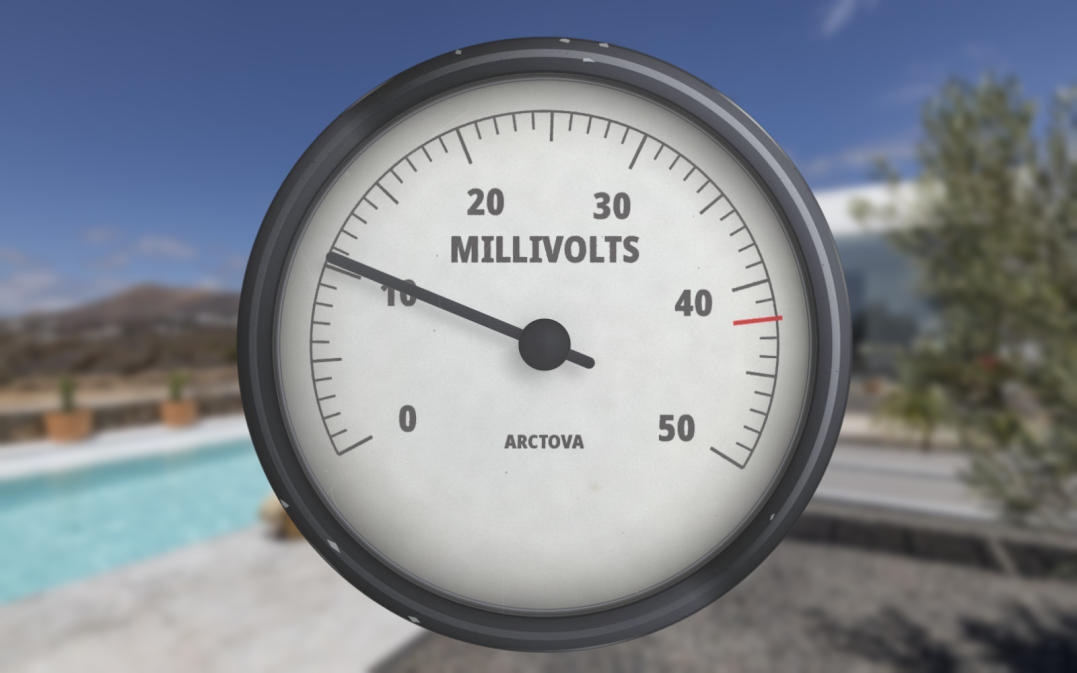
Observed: 10.5 mV
